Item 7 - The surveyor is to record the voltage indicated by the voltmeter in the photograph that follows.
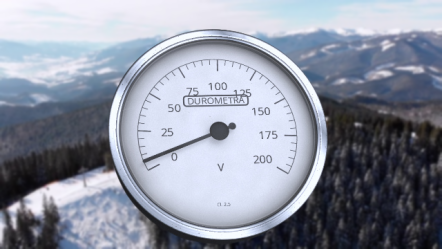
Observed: 5 V
